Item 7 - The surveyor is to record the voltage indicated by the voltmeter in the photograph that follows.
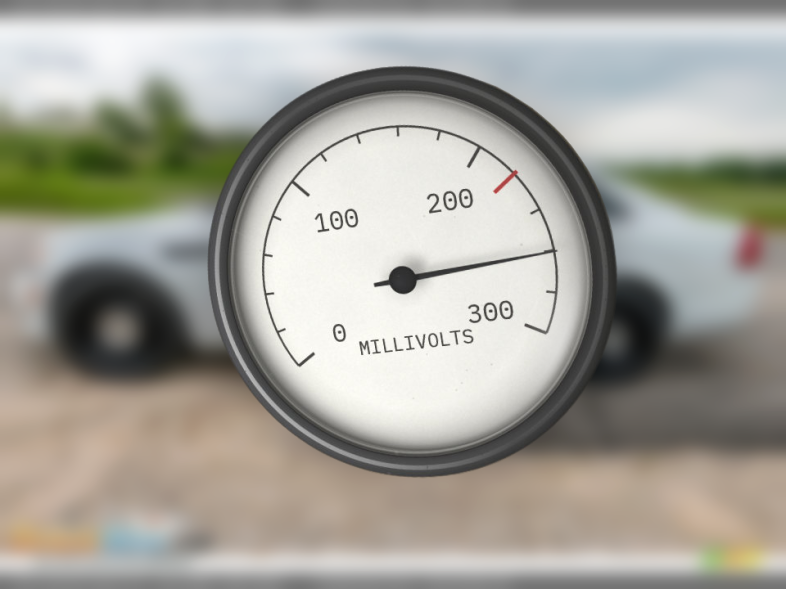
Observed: 260 mV
